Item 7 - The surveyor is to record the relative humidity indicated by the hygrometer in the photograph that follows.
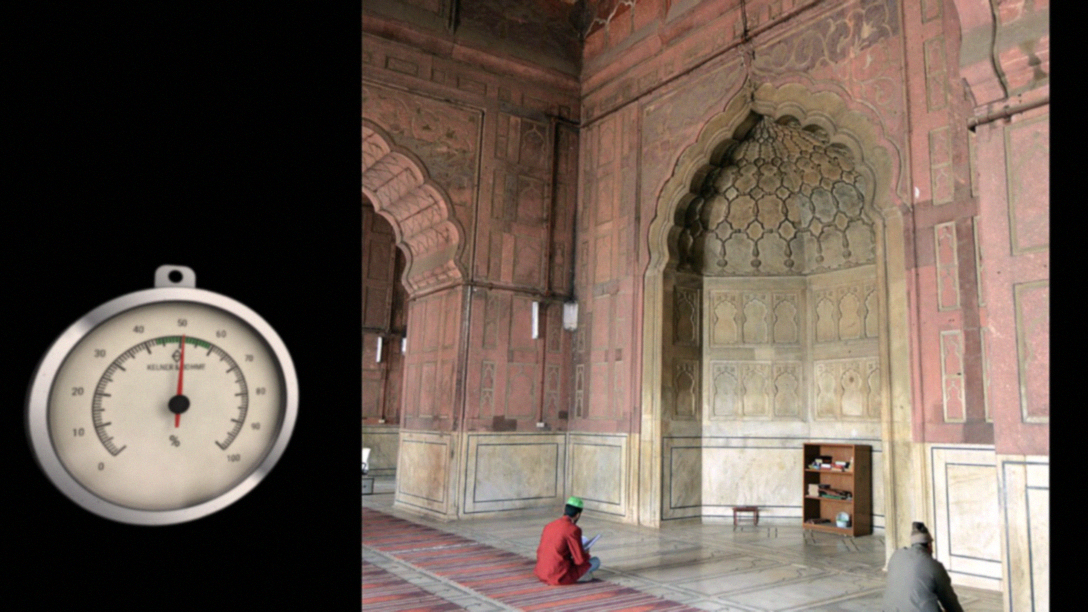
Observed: 50 %
